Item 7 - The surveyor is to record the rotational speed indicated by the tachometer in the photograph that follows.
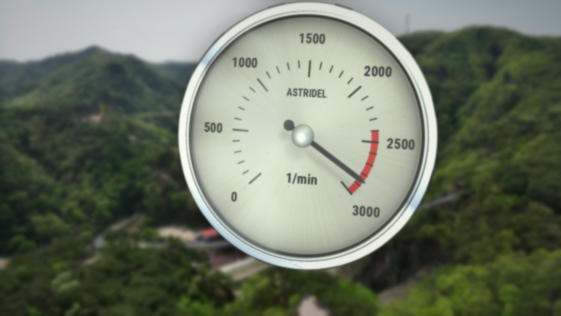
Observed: 2850 rpm
